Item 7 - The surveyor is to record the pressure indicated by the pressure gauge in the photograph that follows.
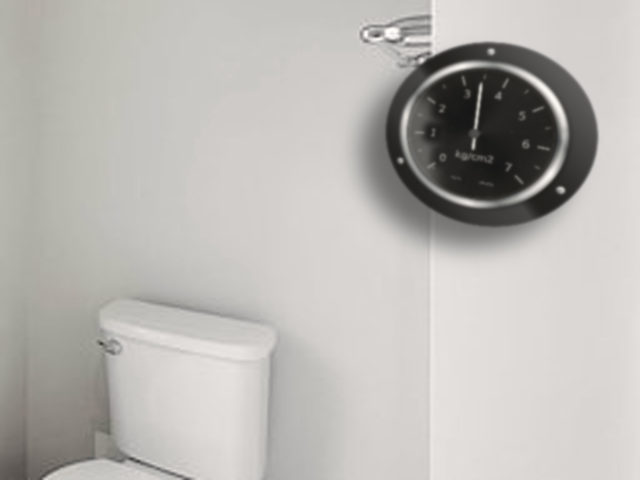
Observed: 3.5 kg/cm²
